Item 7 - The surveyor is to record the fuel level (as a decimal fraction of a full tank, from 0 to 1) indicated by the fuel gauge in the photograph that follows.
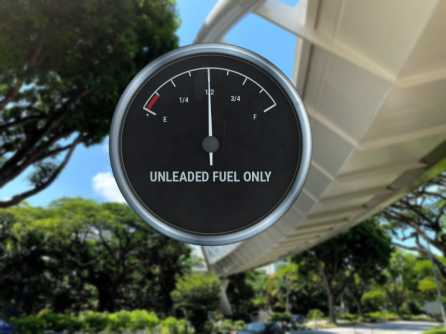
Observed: 0.5
